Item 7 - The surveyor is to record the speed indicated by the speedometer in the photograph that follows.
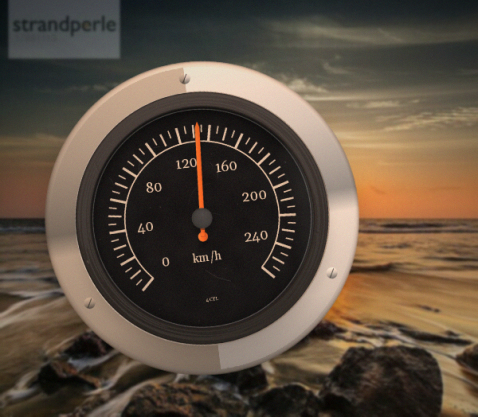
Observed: 132.5 km/h
